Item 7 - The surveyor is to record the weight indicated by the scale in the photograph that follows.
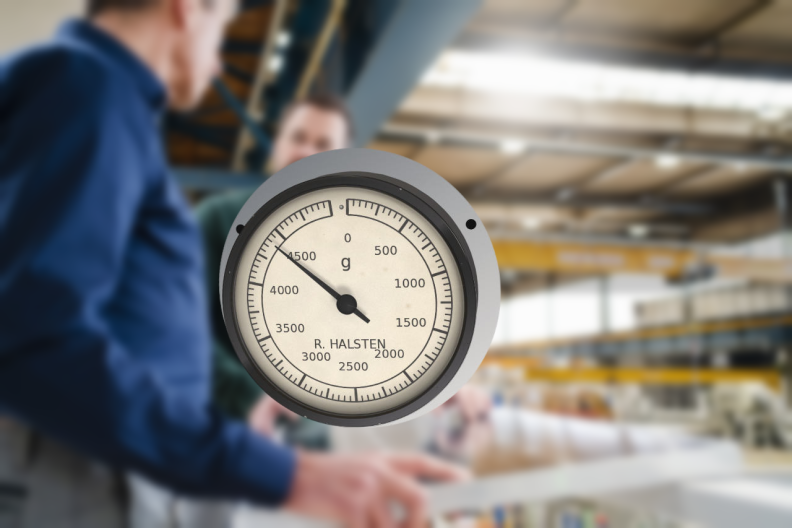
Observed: 4400 g
